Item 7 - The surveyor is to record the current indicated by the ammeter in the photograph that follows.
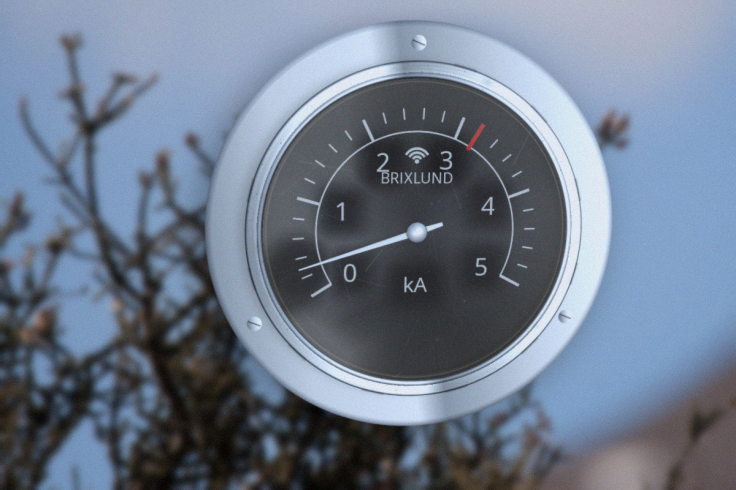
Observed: 0.3 kA
